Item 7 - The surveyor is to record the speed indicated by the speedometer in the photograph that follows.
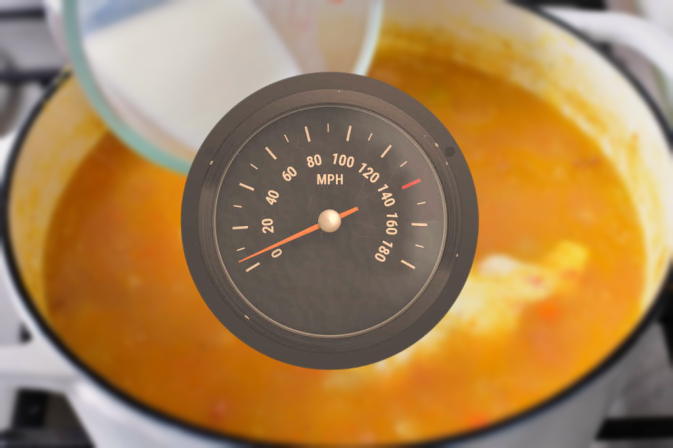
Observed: 5 mph
